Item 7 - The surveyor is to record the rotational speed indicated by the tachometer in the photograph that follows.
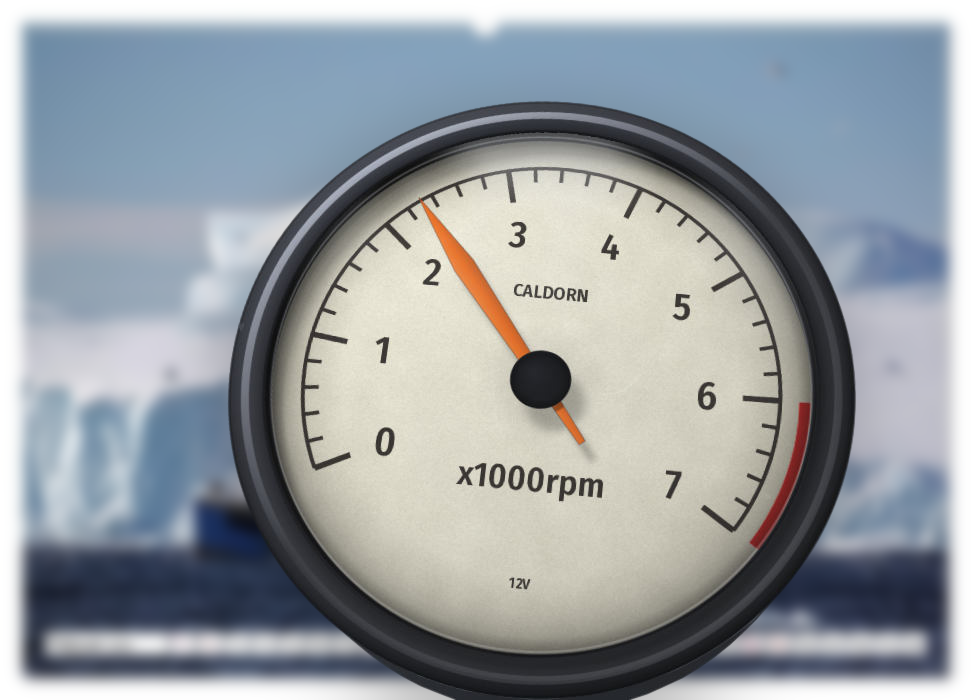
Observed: 2300 rpm
